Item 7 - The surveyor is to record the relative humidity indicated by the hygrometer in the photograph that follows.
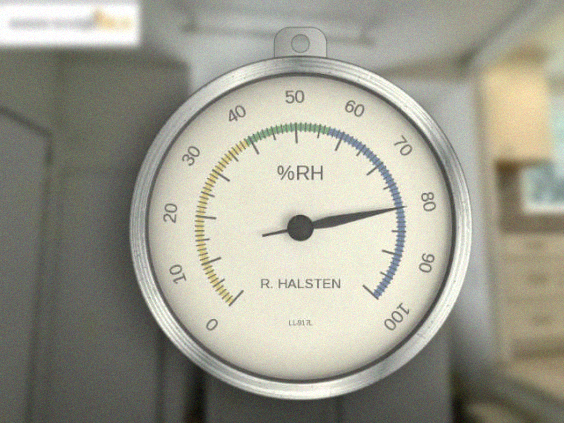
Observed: 80 %
